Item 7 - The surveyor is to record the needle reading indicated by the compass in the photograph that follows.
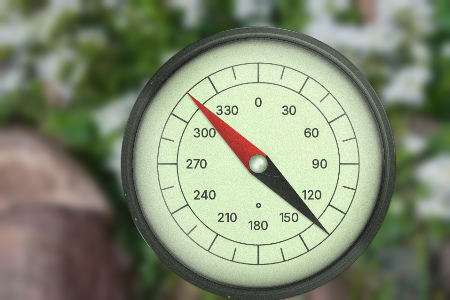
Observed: 315 °
